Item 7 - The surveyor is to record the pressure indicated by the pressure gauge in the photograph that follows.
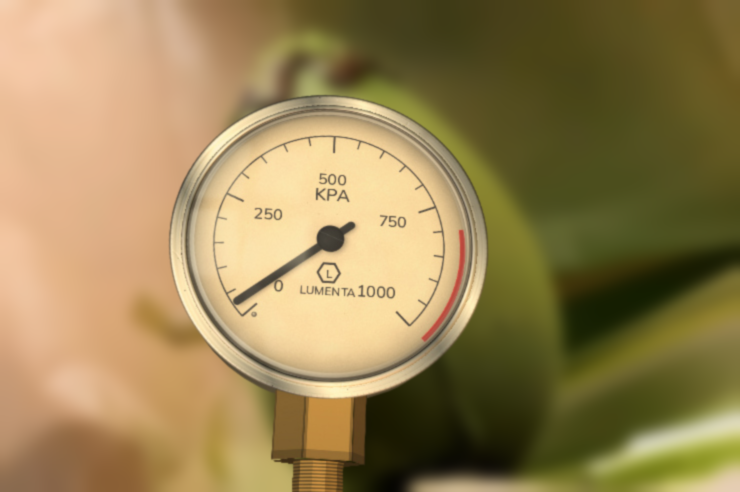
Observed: 25 kPa
